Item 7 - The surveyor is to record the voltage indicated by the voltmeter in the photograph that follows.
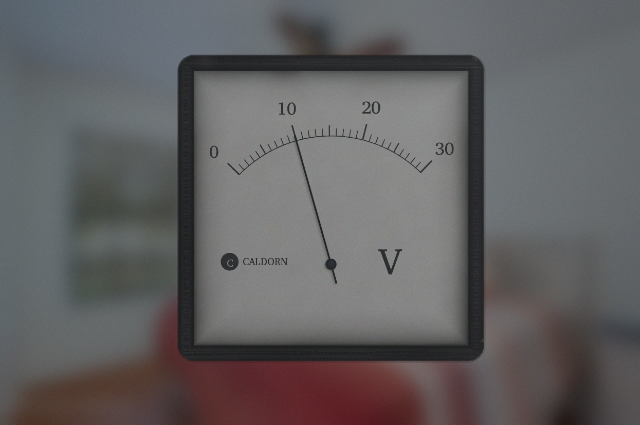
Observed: 10 V
